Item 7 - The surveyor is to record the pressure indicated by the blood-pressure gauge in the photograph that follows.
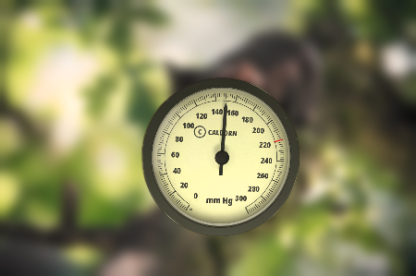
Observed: 150 mmHg
